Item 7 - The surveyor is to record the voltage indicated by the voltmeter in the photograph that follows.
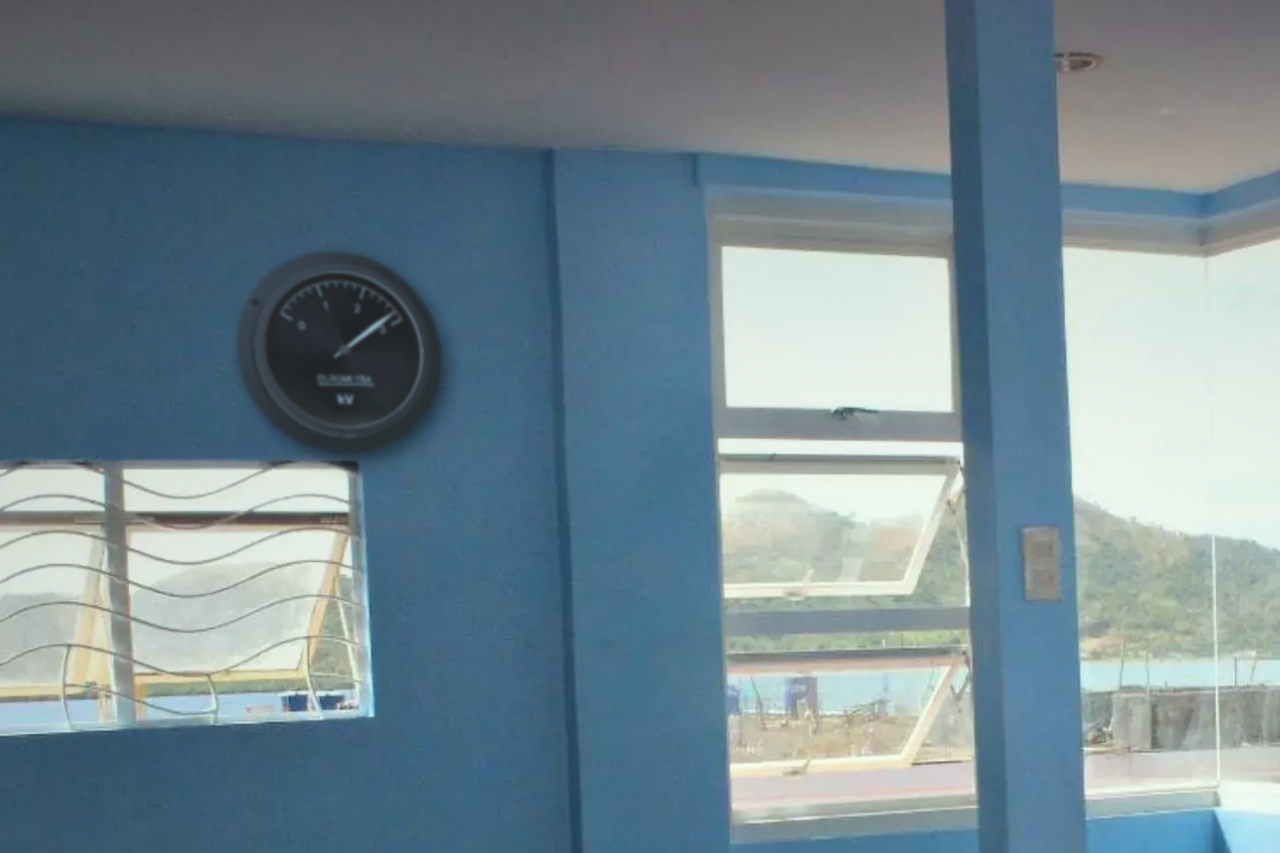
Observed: 2.8 kV
